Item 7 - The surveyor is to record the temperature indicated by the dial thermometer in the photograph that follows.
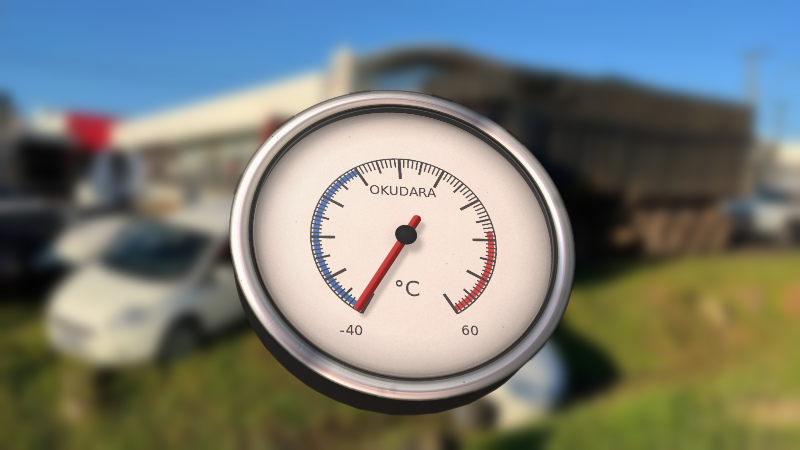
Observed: -39 °C
